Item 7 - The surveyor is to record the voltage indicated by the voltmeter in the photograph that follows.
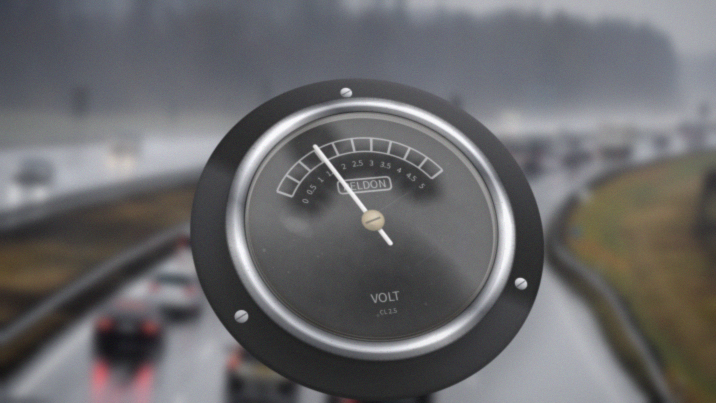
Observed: 1.5 V
